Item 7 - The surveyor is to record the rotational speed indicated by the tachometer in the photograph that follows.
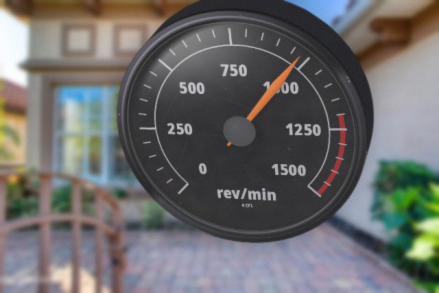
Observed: 975 rpm
